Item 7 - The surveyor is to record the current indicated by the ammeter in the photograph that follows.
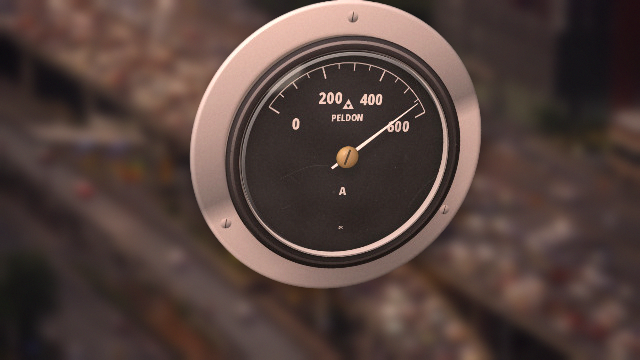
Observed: 550 A
